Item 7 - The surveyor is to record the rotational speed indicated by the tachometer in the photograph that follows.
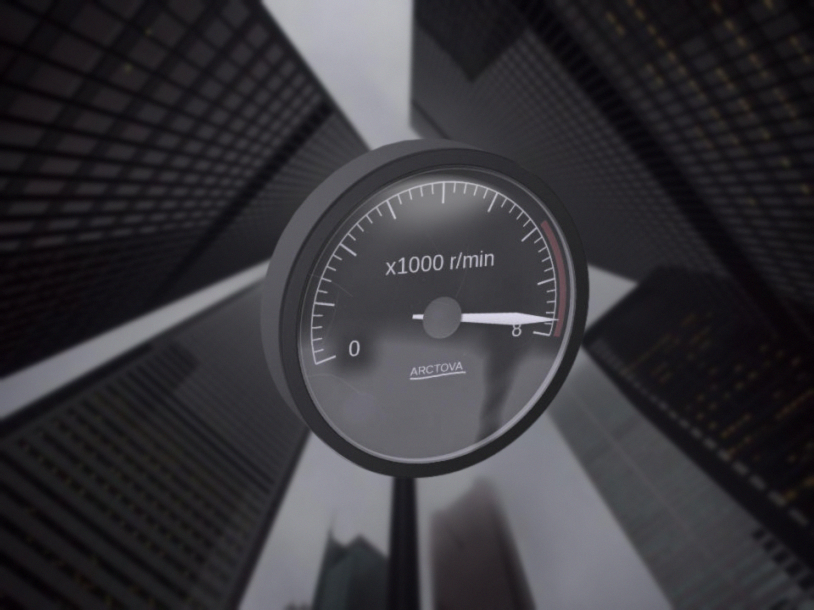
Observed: 7700 rpm
